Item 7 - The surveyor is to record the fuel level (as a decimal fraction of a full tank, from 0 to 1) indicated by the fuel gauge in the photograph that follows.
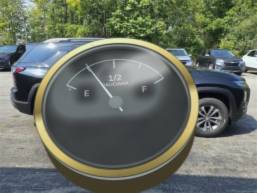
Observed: 0.25
